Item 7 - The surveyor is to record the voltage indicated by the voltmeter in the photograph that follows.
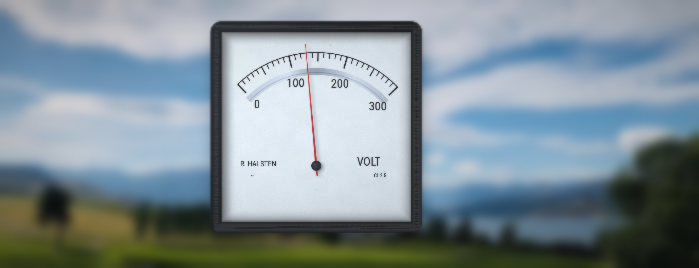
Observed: 130 V
